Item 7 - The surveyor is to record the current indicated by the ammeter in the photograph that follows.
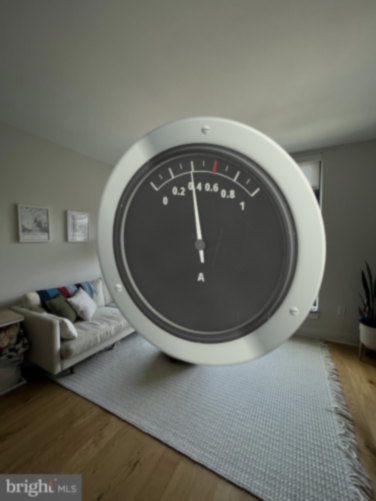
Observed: 0.4 A
